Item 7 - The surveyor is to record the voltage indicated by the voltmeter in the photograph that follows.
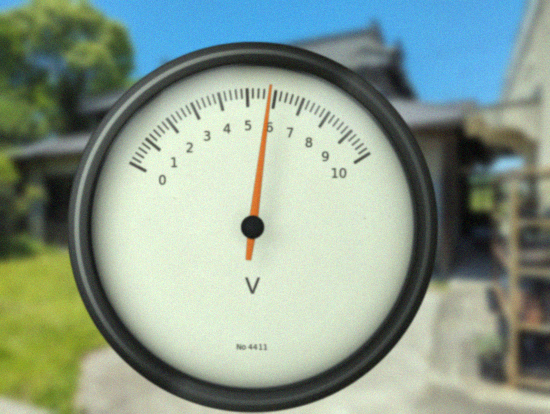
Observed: 5.8 V
